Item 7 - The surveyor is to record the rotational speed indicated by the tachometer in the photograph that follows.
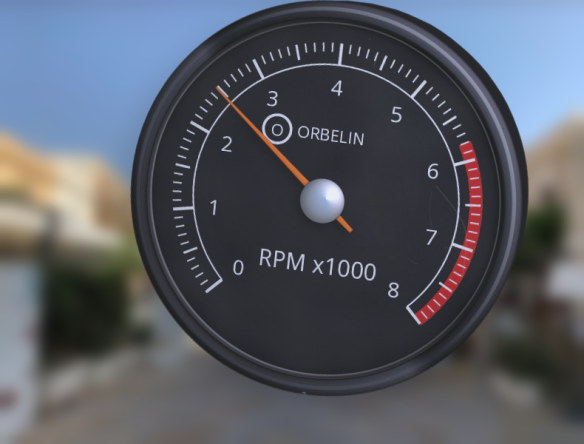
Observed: 2500 rpm
